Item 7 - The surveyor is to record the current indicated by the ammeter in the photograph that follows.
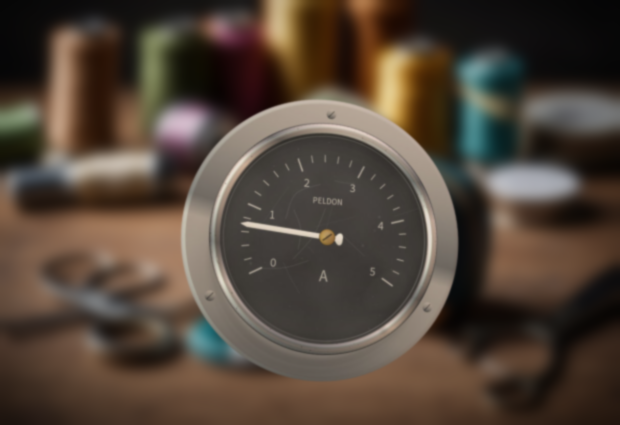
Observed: 0.7 A
